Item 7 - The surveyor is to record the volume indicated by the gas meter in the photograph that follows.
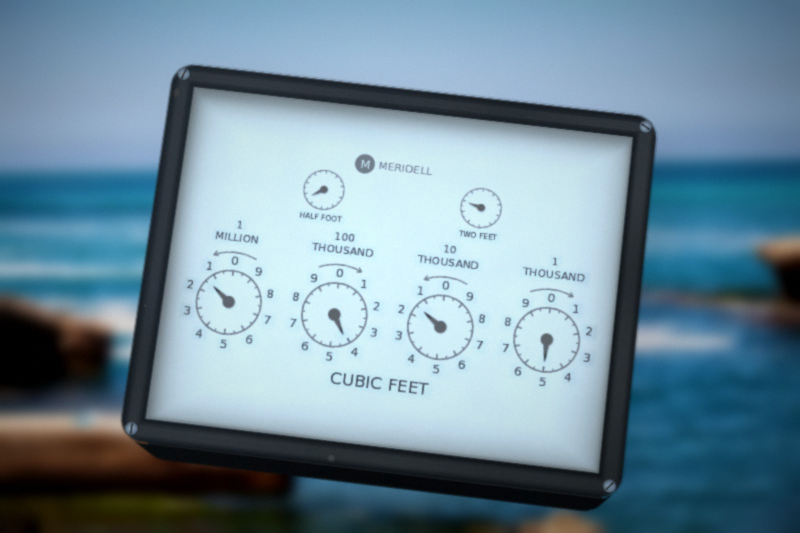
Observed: 141500 ft³
